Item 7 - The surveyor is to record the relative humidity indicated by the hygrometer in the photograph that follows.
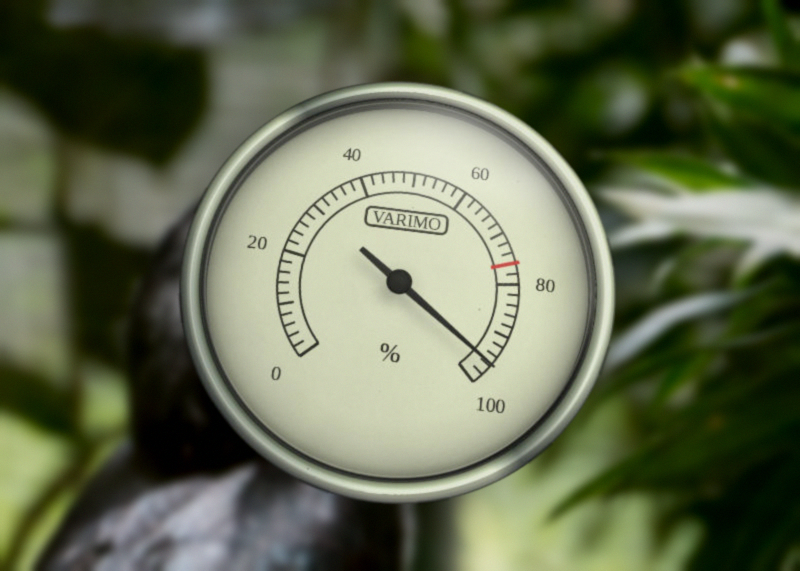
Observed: 96 %
